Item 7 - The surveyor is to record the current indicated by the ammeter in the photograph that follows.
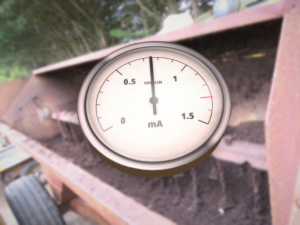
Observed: 0.75 mA
